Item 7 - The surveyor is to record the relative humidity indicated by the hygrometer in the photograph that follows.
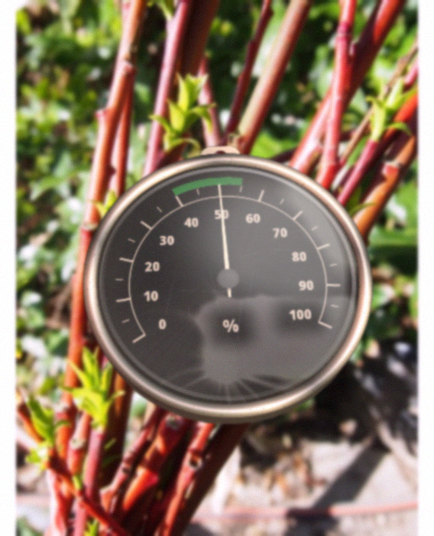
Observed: 50 %
